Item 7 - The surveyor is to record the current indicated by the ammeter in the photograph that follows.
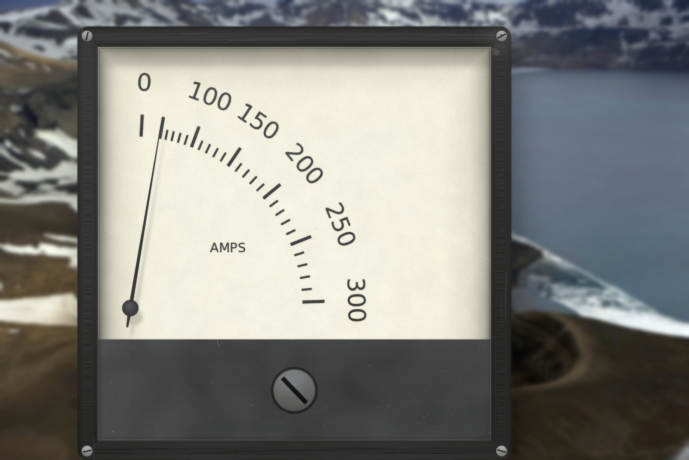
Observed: 50 A
